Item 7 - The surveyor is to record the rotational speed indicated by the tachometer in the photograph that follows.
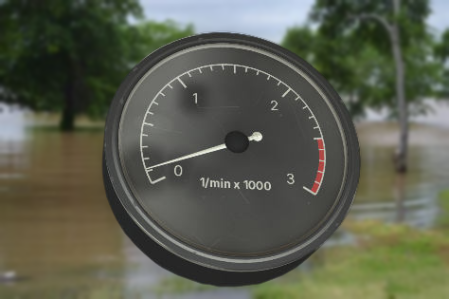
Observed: 100 rpm
